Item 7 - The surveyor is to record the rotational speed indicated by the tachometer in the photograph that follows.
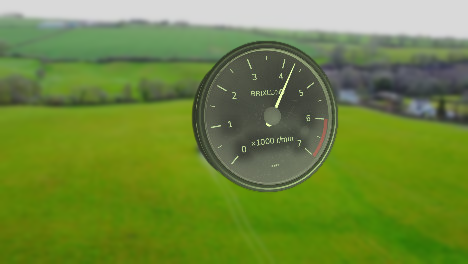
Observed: 4250 rpm
